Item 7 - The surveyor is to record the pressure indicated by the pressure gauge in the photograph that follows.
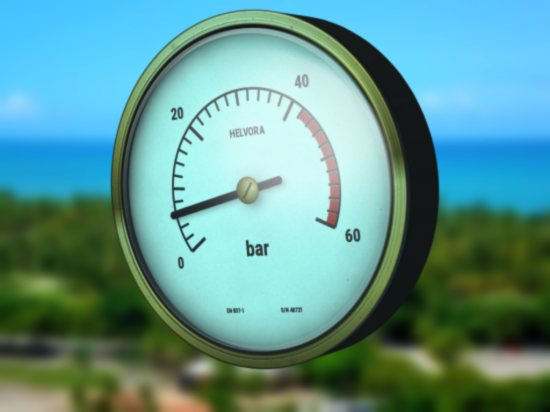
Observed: 6 bar
